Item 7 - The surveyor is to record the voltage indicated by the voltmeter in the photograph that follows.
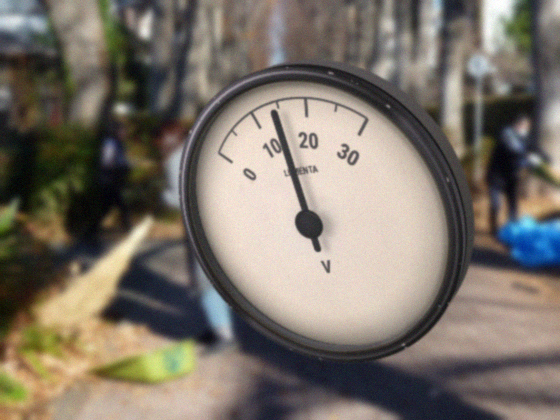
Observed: 15 V
